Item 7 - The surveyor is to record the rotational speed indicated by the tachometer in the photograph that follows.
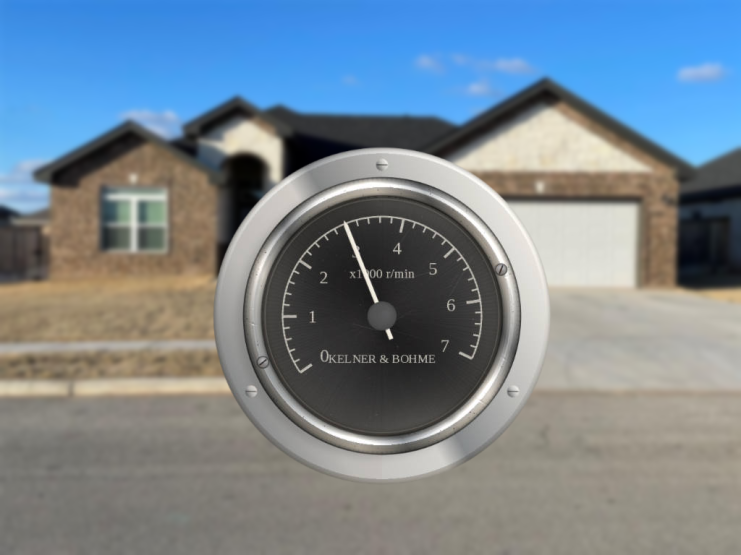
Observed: 3000 rpm
